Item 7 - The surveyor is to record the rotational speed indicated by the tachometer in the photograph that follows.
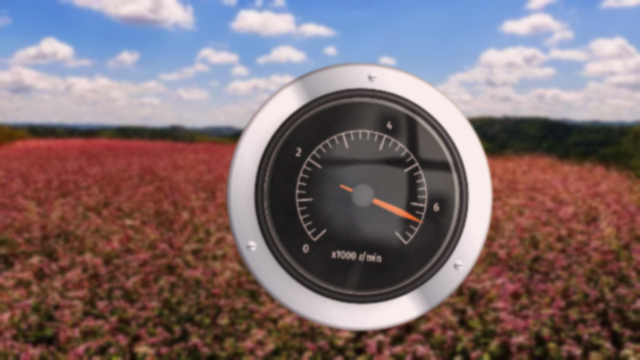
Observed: 6400 rpm
